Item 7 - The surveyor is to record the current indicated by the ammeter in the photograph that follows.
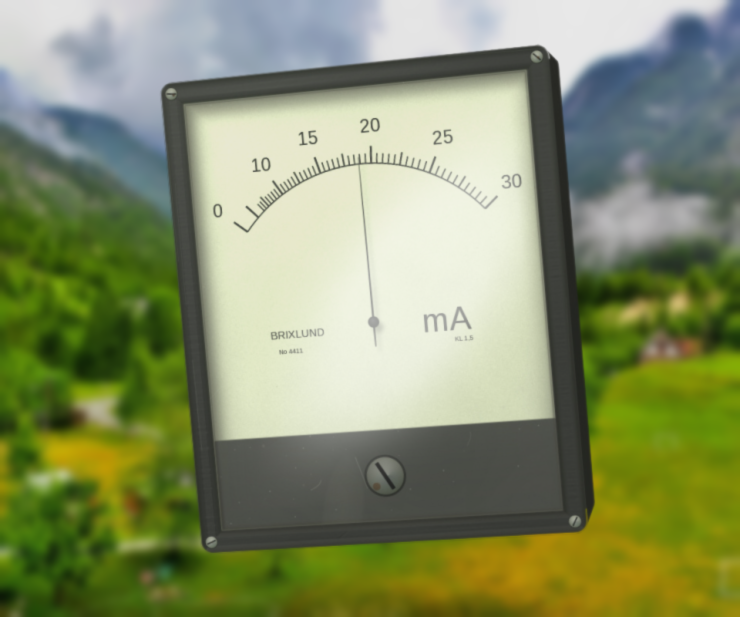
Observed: 19 mA
